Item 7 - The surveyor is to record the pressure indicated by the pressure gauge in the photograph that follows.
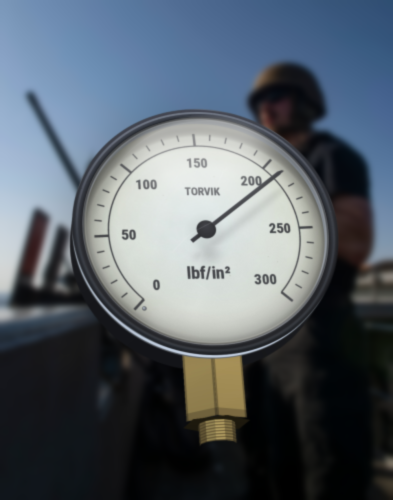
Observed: 210 psi
